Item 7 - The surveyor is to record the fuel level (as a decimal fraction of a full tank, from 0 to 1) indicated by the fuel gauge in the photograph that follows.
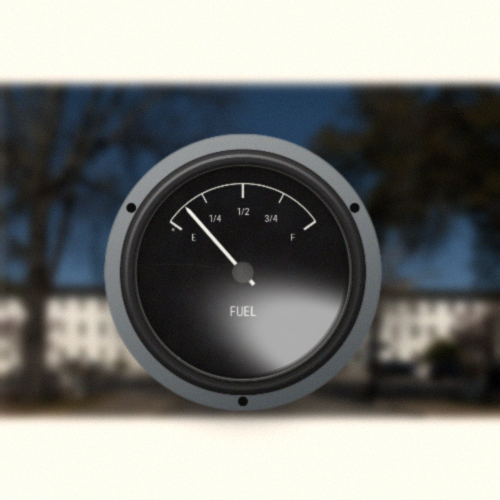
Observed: 0.125
